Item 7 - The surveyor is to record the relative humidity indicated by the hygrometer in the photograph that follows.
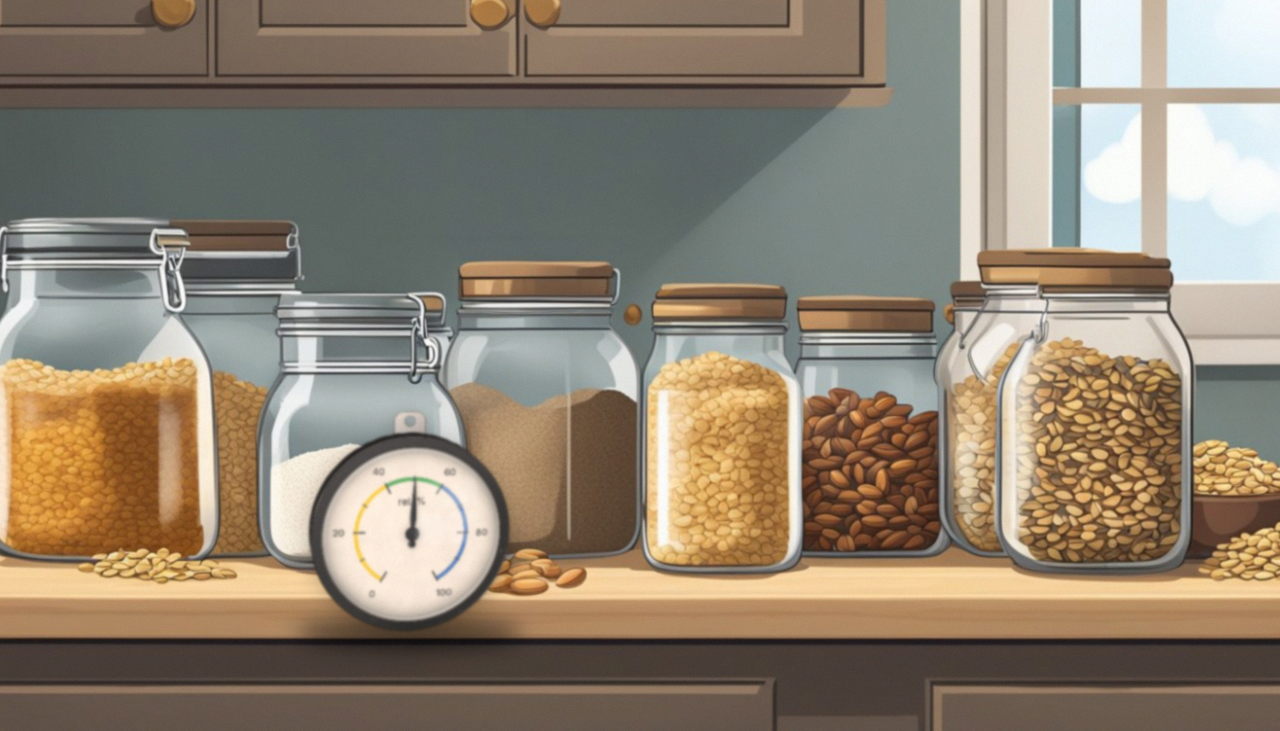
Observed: 50 %
